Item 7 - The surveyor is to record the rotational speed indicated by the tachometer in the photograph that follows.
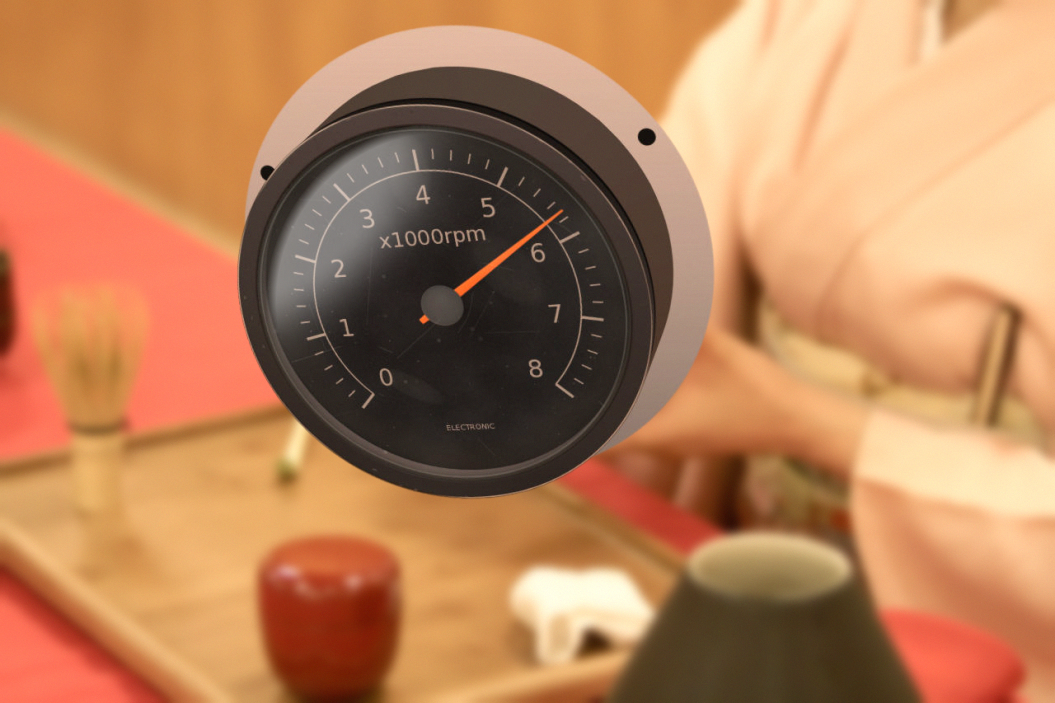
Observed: 5700 rpm
